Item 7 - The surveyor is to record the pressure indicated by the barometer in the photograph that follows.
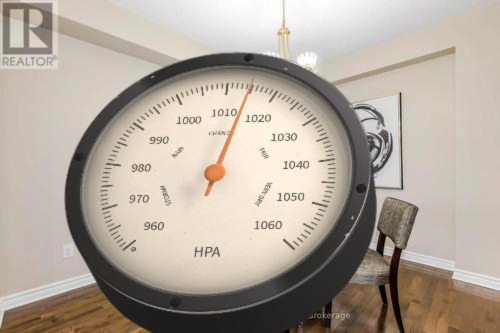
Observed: 1015 hPa
